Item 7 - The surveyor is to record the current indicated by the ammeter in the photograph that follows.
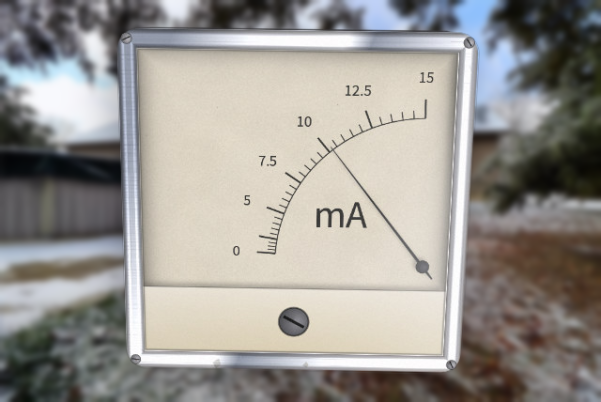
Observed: 10.25 mA
